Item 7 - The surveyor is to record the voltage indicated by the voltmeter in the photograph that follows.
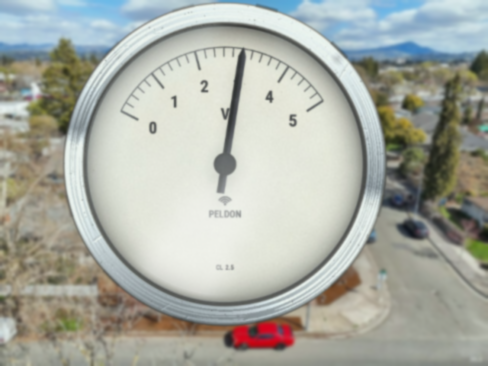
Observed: 3 V
